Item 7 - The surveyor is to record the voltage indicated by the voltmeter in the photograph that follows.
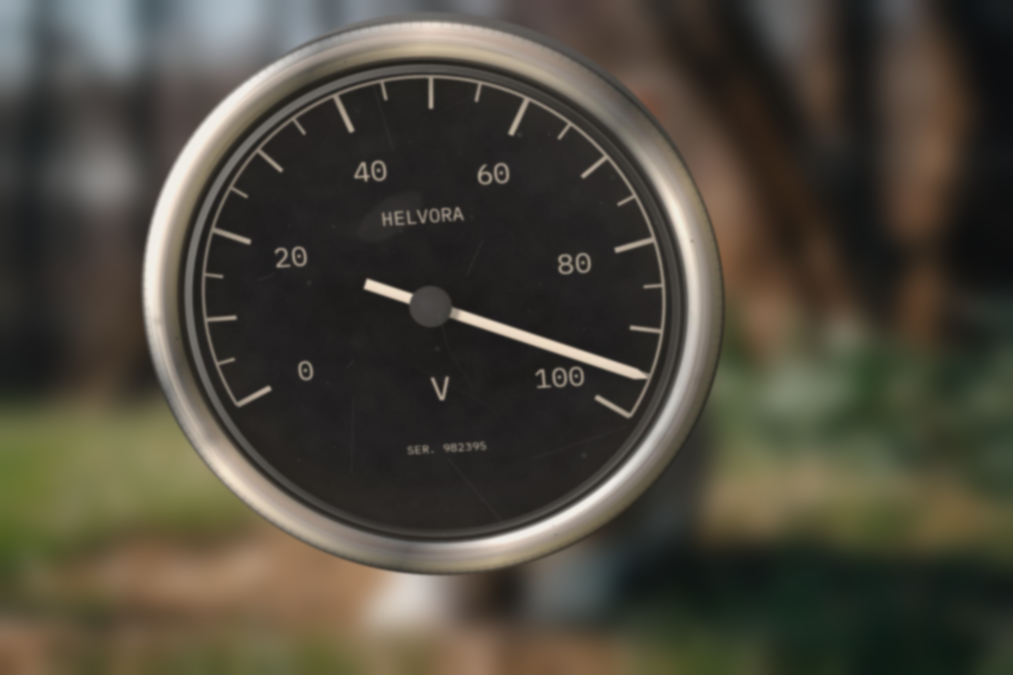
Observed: 95 V
